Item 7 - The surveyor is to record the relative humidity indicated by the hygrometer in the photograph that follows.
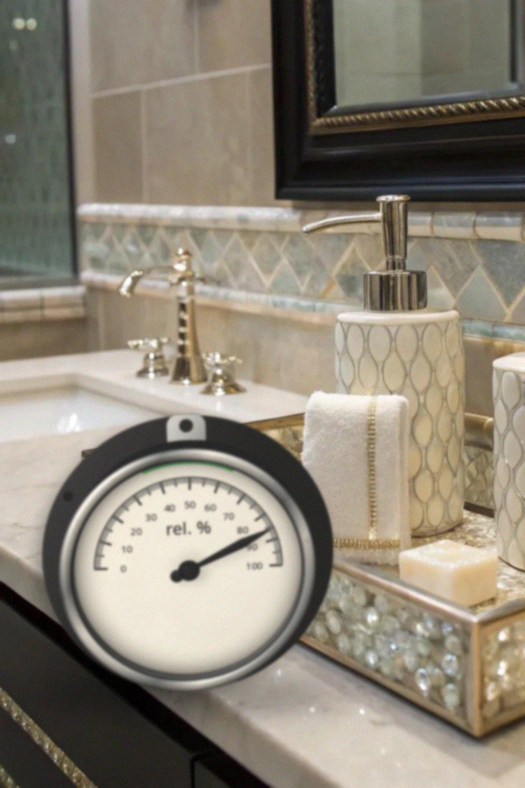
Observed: 85 %
